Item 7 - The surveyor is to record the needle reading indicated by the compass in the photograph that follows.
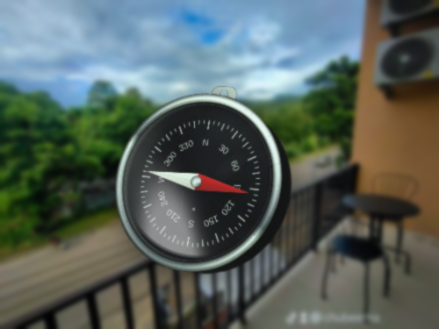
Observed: 95 °
